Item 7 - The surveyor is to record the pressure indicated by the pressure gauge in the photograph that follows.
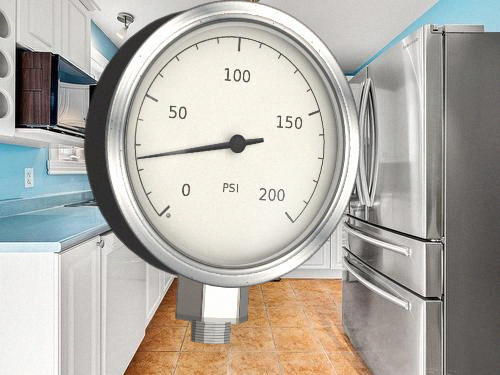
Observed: 25 psi
